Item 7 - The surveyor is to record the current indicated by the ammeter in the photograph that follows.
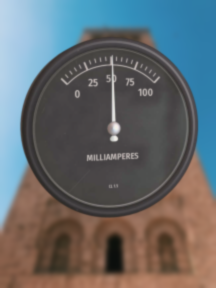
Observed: 50 mA
